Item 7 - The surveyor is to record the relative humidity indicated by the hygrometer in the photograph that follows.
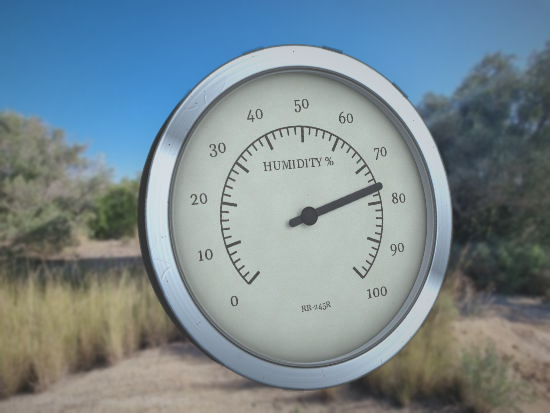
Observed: 76 %
